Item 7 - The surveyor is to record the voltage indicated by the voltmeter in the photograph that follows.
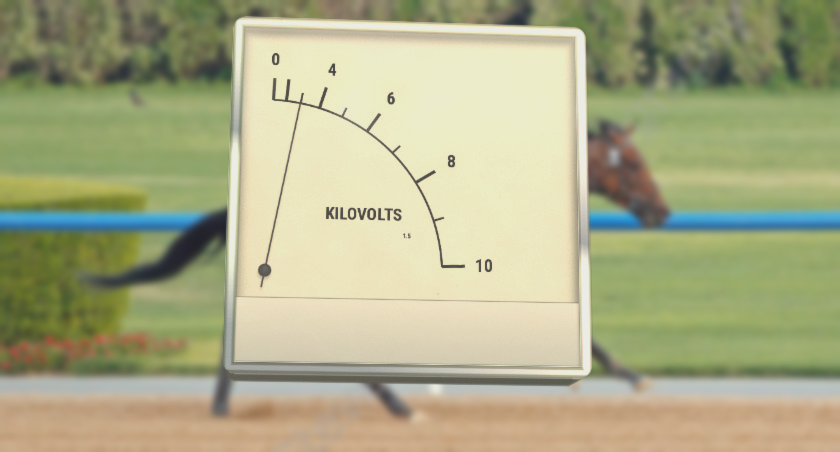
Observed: 3 kV
